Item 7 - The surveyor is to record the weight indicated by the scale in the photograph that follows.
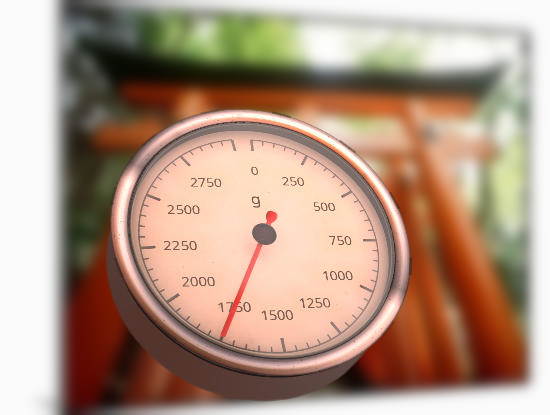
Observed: 1750 g
